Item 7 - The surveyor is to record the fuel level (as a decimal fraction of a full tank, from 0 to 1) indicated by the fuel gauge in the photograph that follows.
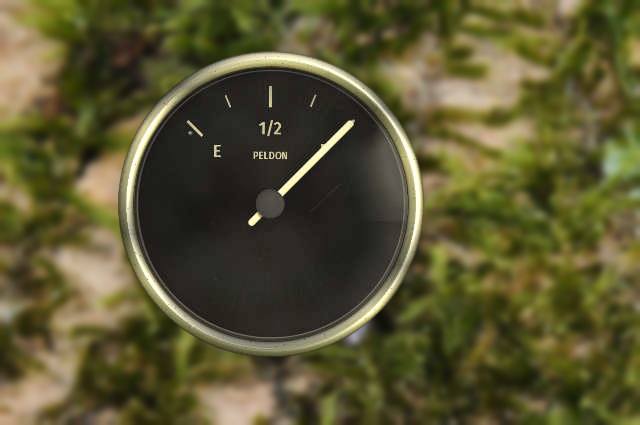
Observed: 1
